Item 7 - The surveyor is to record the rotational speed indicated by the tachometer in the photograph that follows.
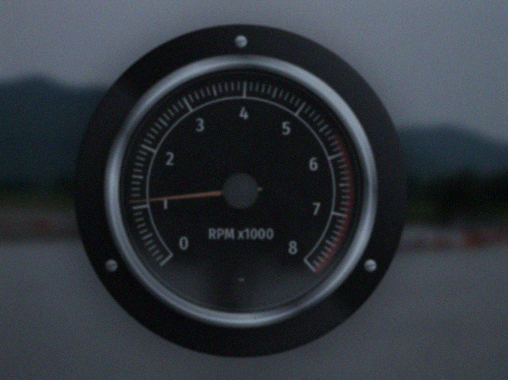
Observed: 1100 rpm
